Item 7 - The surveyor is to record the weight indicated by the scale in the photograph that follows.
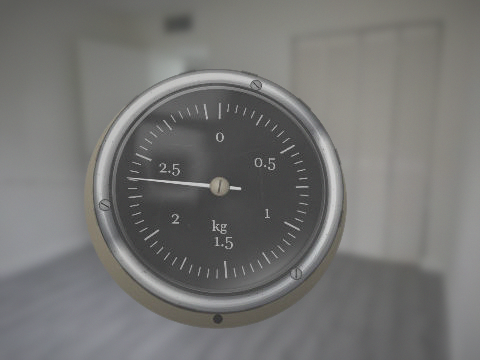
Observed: 2.35 kg
